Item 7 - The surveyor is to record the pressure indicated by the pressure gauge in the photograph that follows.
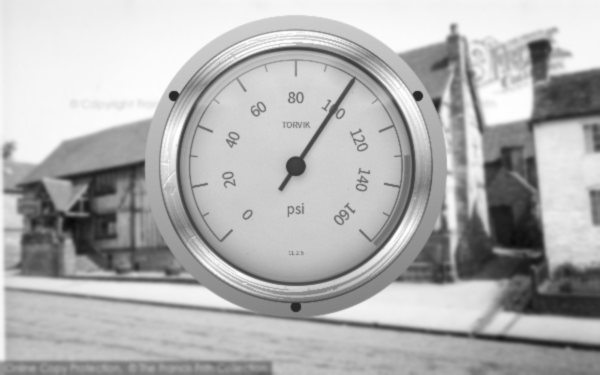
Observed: 100 psi
